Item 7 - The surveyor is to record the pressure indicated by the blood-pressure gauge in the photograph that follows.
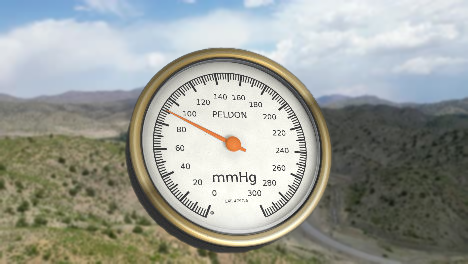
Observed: 90 mmHg
